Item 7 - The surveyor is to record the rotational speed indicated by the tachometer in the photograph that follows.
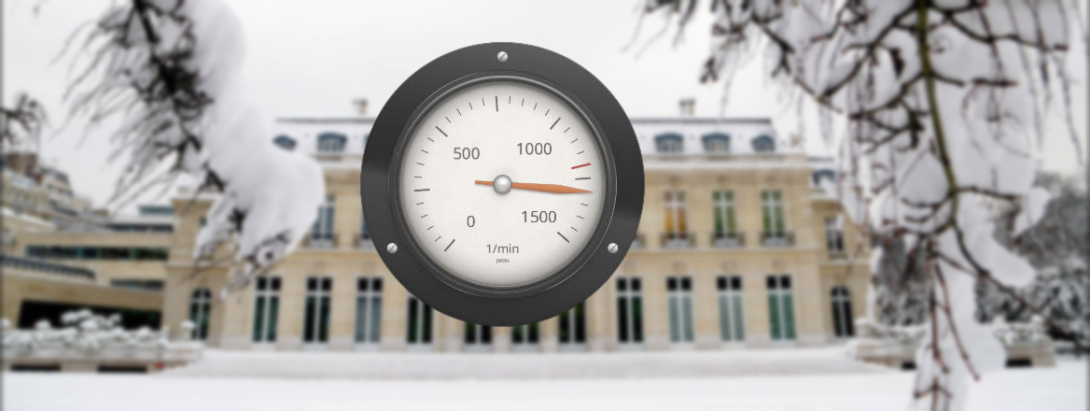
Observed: 1300 rpm
